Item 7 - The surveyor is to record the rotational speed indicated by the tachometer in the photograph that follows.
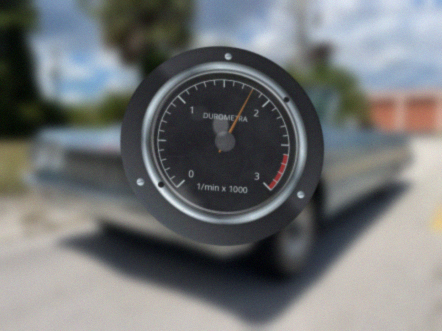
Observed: 1800 rpm
